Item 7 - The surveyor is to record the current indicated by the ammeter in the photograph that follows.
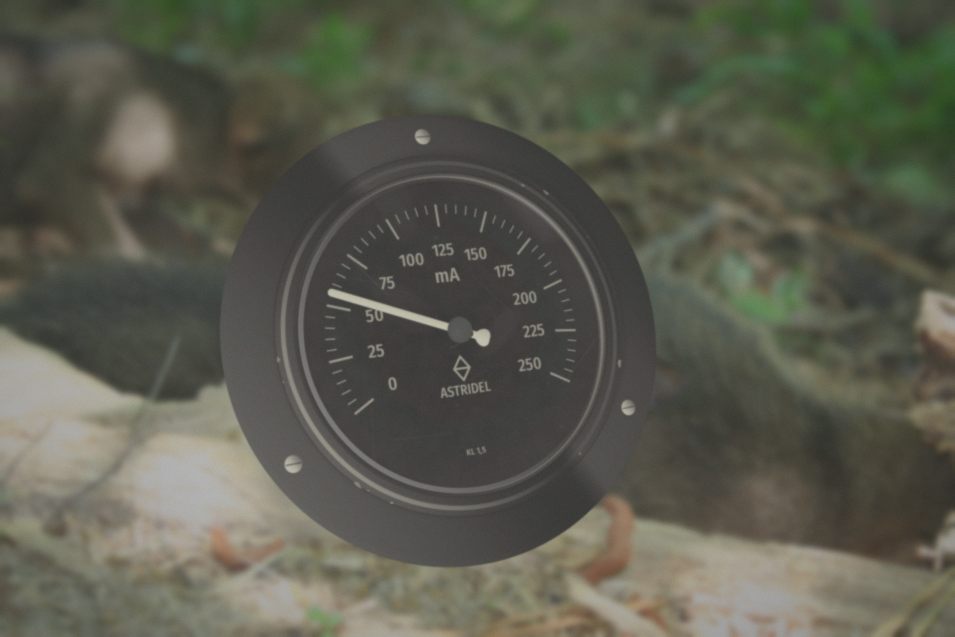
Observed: 55 mA
